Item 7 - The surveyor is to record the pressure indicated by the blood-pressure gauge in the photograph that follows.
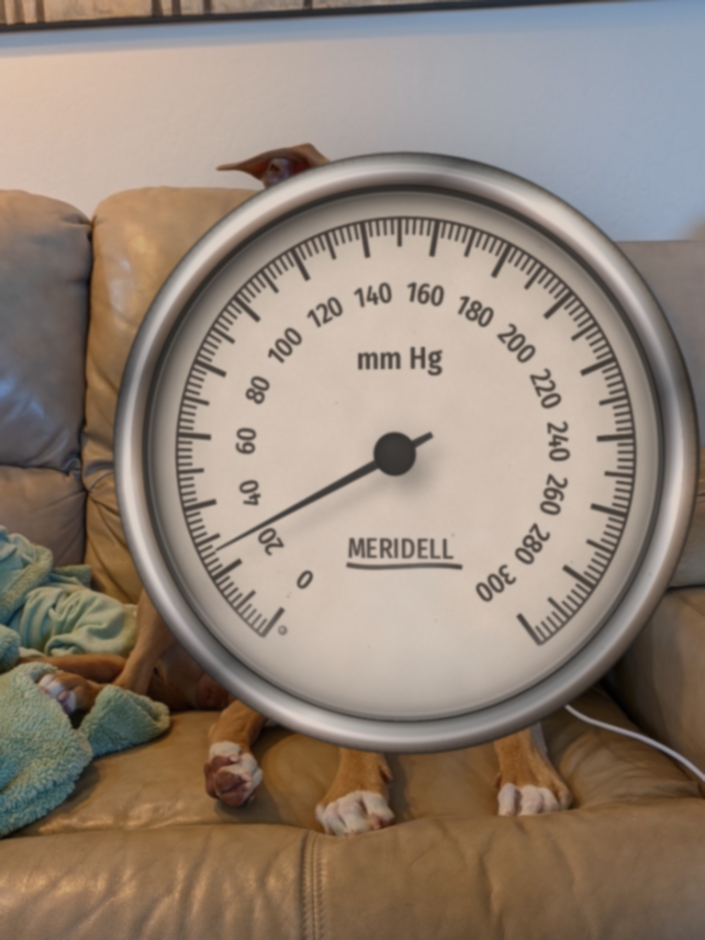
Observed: 26 mmHg
